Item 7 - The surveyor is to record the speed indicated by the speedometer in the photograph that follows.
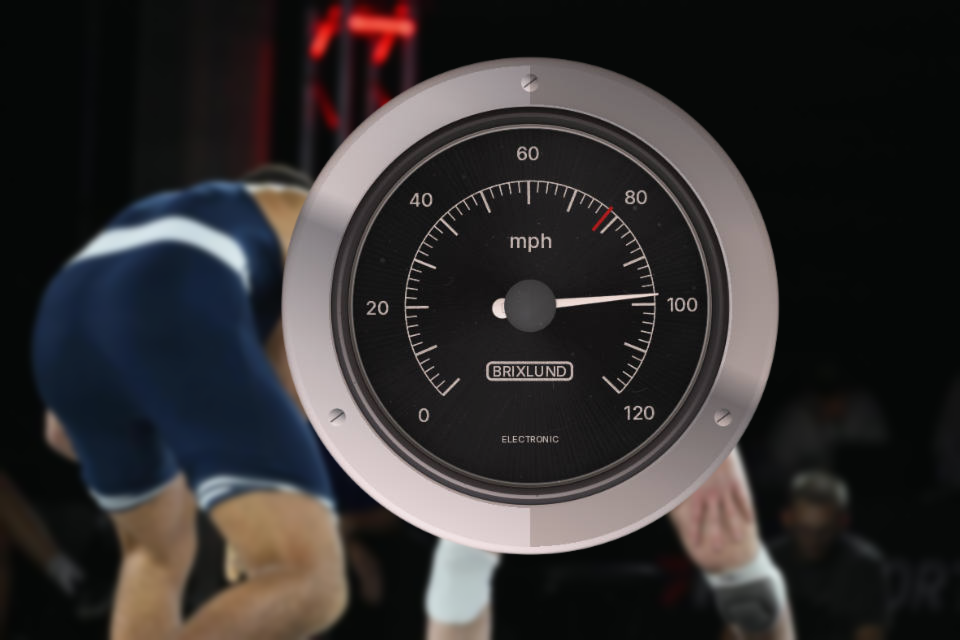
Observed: 98 mph
